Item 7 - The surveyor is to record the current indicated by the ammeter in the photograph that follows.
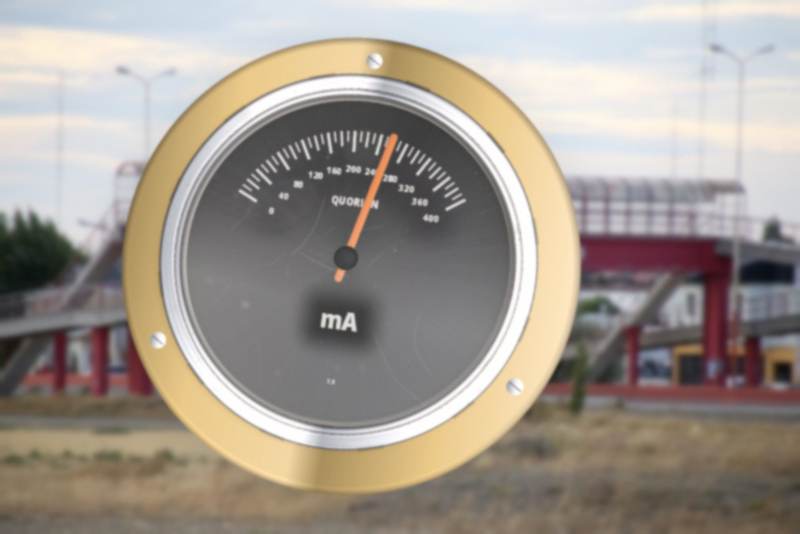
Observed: 260 mA
